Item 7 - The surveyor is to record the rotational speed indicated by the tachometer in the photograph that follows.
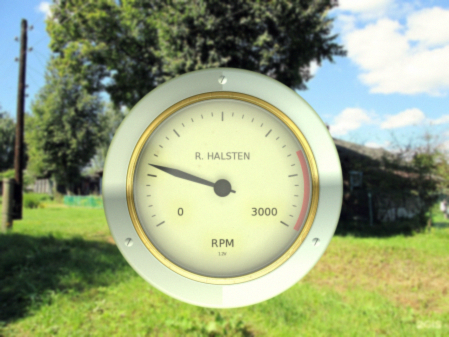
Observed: 600 rpm
